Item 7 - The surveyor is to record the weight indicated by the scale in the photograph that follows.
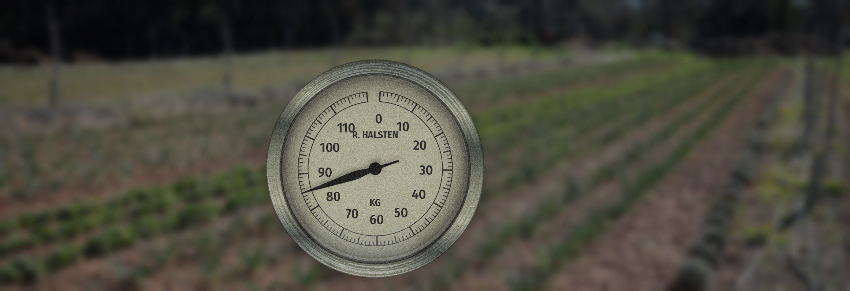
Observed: 85 kg
